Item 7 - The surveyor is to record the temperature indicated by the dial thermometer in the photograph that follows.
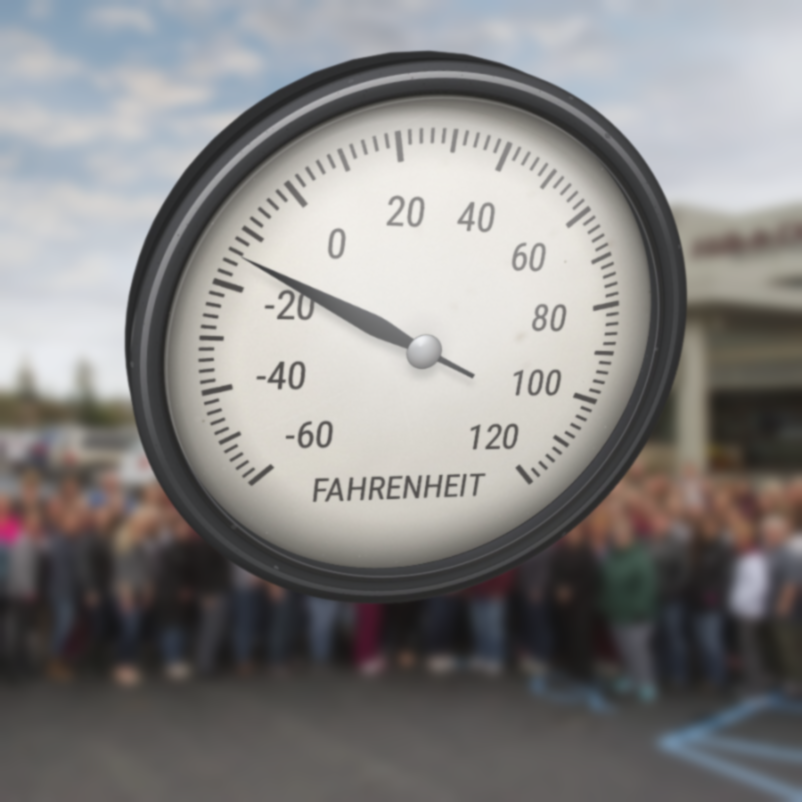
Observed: -14 °F
